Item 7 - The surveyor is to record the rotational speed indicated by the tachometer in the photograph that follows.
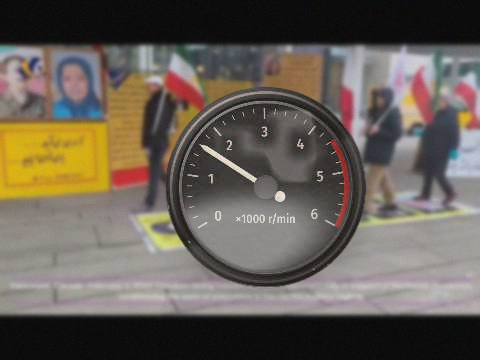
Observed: 1600 rpm
